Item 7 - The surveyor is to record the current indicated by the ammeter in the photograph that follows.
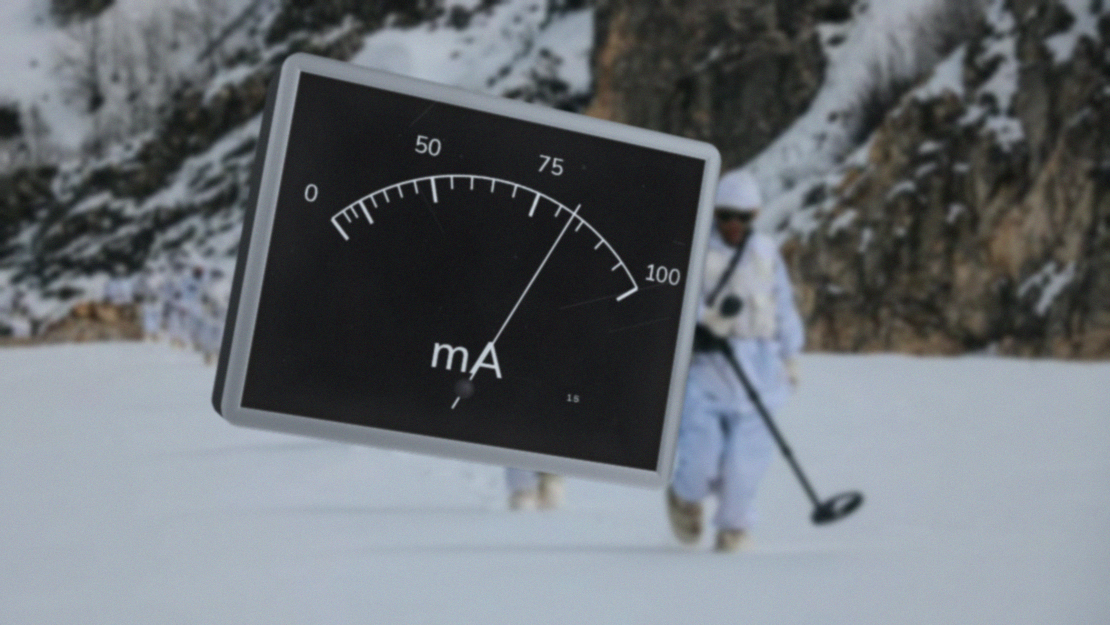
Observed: 82.5 mA
